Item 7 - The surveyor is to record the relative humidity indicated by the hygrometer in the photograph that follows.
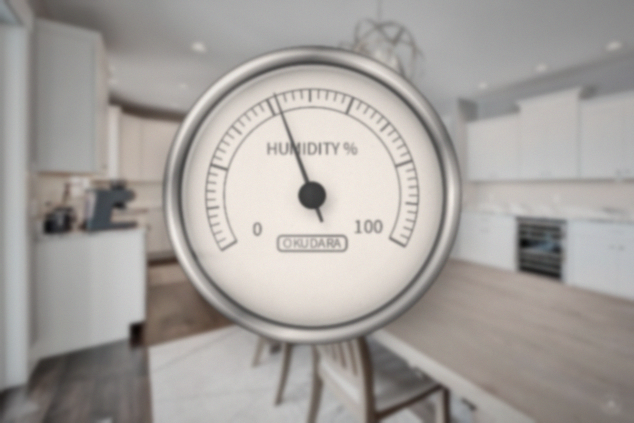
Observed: 42 %
